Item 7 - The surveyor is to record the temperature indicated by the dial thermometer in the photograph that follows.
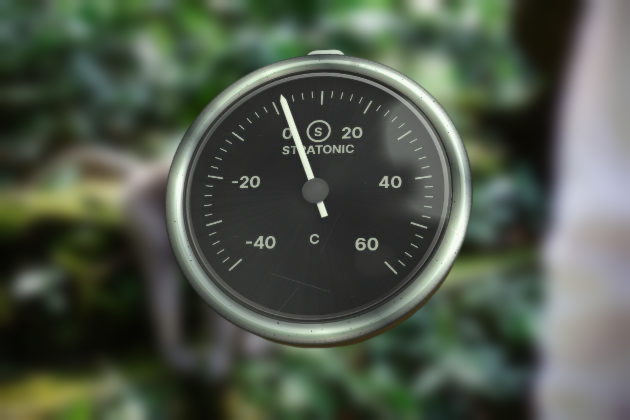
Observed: 2 °C
